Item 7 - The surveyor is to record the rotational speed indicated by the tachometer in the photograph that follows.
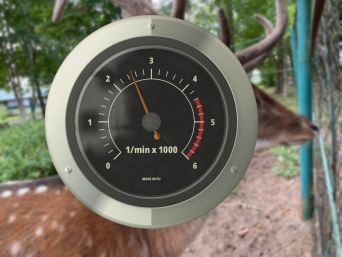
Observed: 2500 rpm
